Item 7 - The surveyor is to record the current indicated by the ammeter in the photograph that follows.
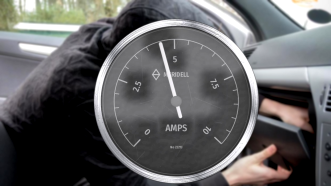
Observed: 4.5 A
